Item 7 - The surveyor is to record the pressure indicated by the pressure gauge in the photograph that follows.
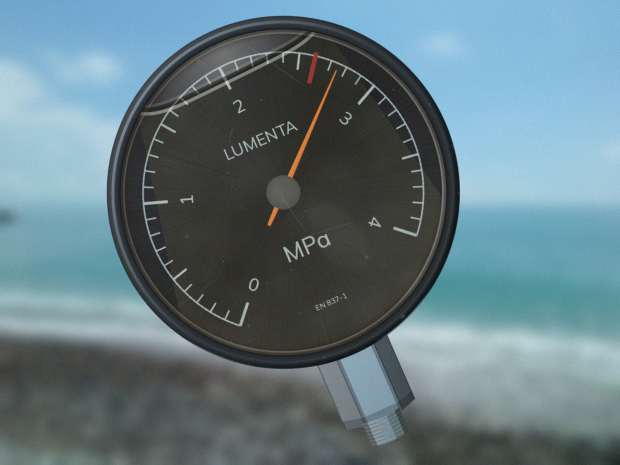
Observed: 2.75 MPa
